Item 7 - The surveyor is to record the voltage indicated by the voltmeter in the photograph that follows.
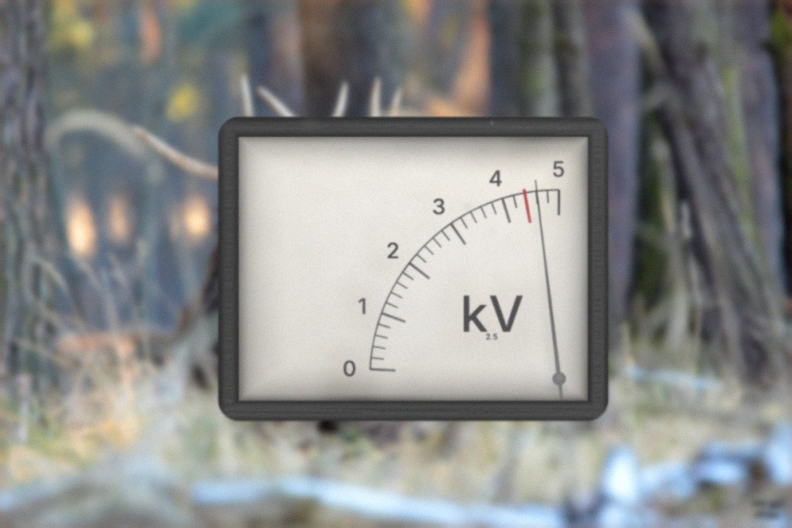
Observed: 4.6 kV
